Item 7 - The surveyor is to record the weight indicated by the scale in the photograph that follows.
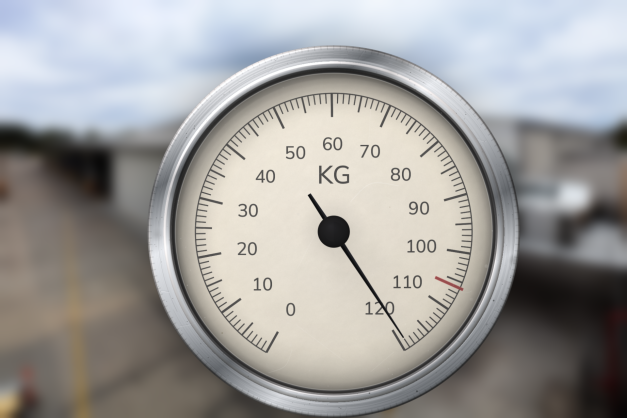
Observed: 119 kg
